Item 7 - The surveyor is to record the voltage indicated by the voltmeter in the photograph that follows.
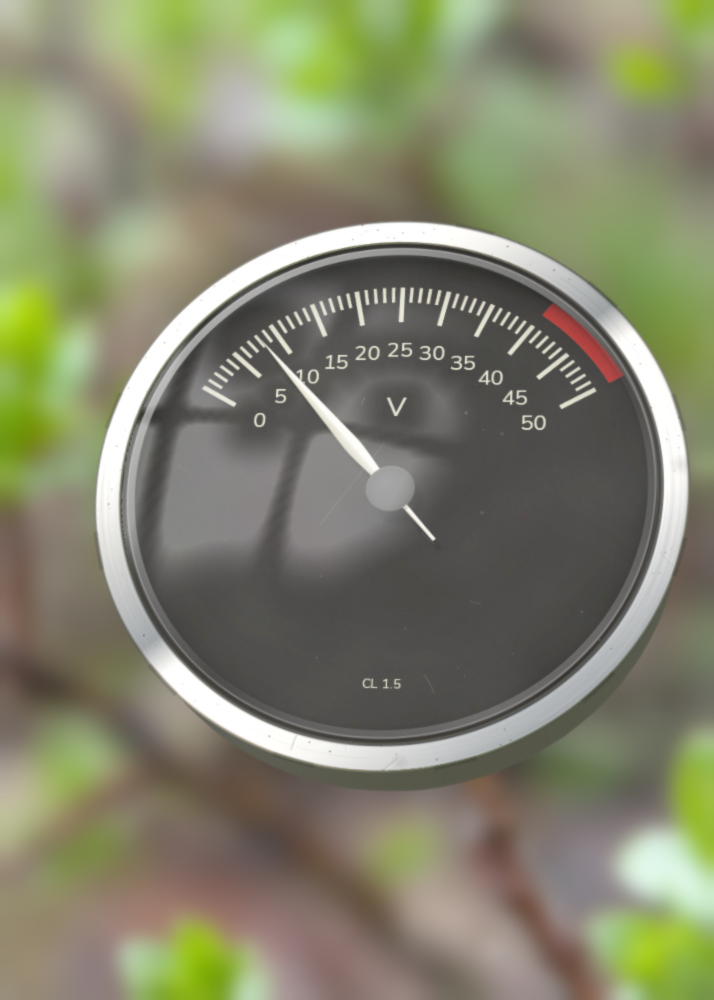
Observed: 8 V
